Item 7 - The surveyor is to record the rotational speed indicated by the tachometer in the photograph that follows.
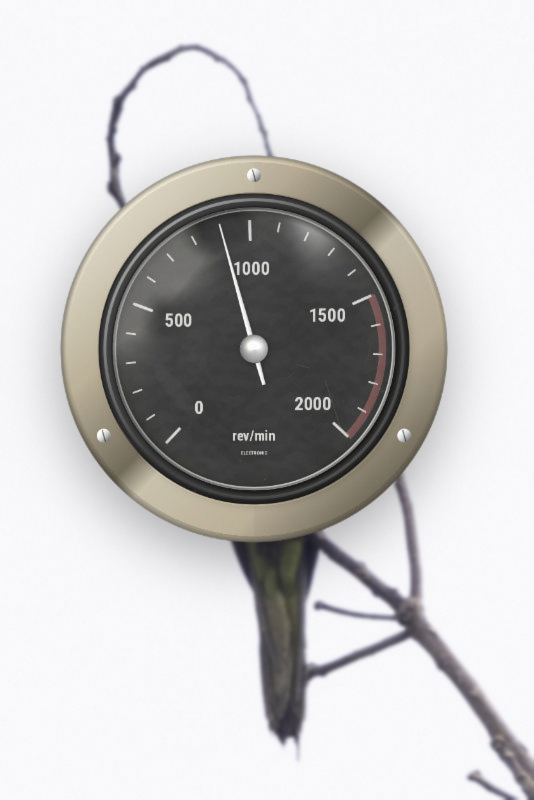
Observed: 900 rpm
